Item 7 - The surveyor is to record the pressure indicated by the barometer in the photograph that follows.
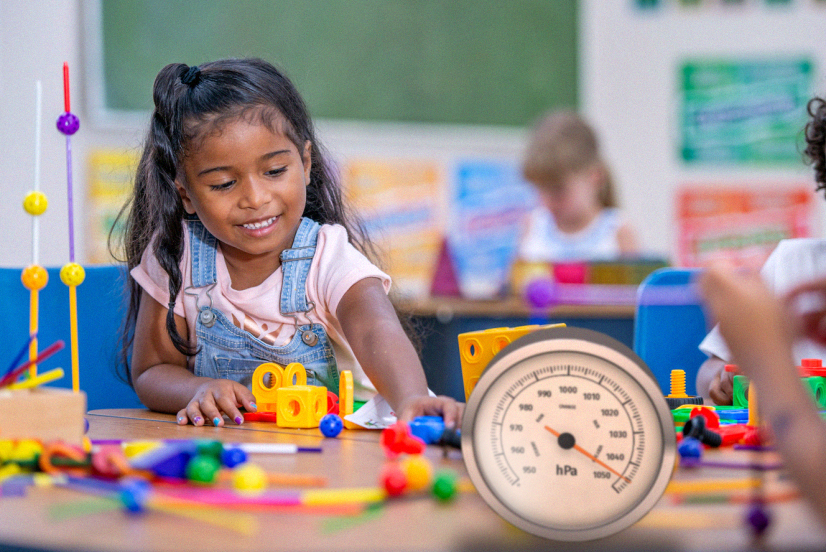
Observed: 1045 hPa
